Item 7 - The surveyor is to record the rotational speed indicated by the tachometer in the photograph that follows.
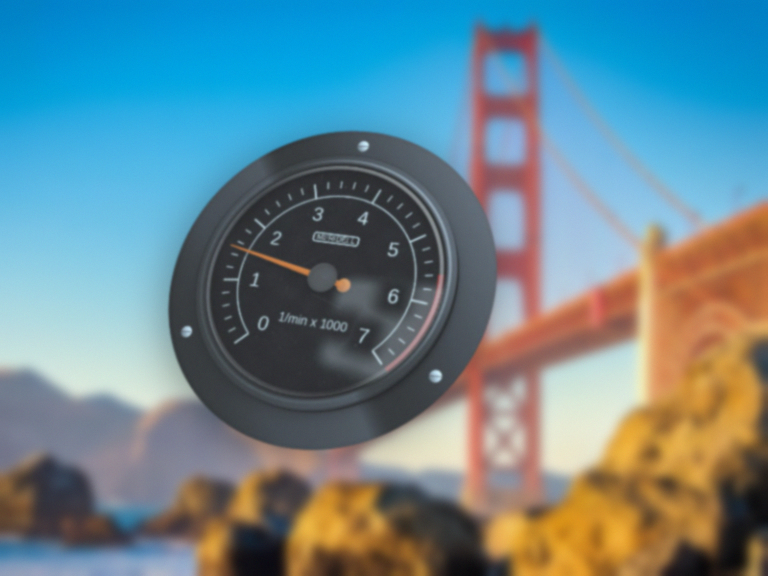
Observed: 1500 rpm
